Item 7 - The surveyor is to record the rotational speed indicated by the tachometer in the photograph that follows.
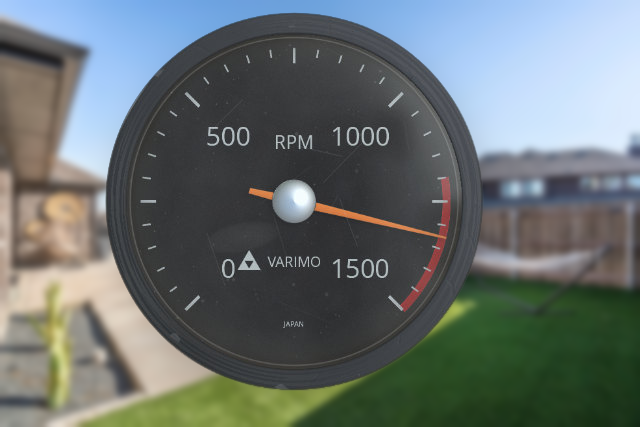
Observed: 1325 rpm
